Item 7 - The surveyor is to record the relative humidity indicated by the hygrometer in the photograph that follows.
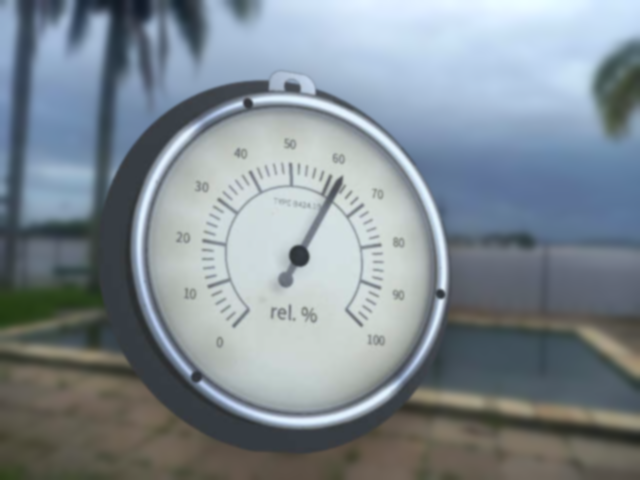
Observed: 62 %
